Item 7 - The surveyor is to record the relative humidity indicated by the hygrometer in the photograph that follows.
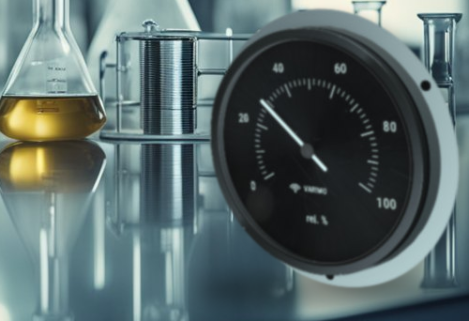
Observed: 30 %
